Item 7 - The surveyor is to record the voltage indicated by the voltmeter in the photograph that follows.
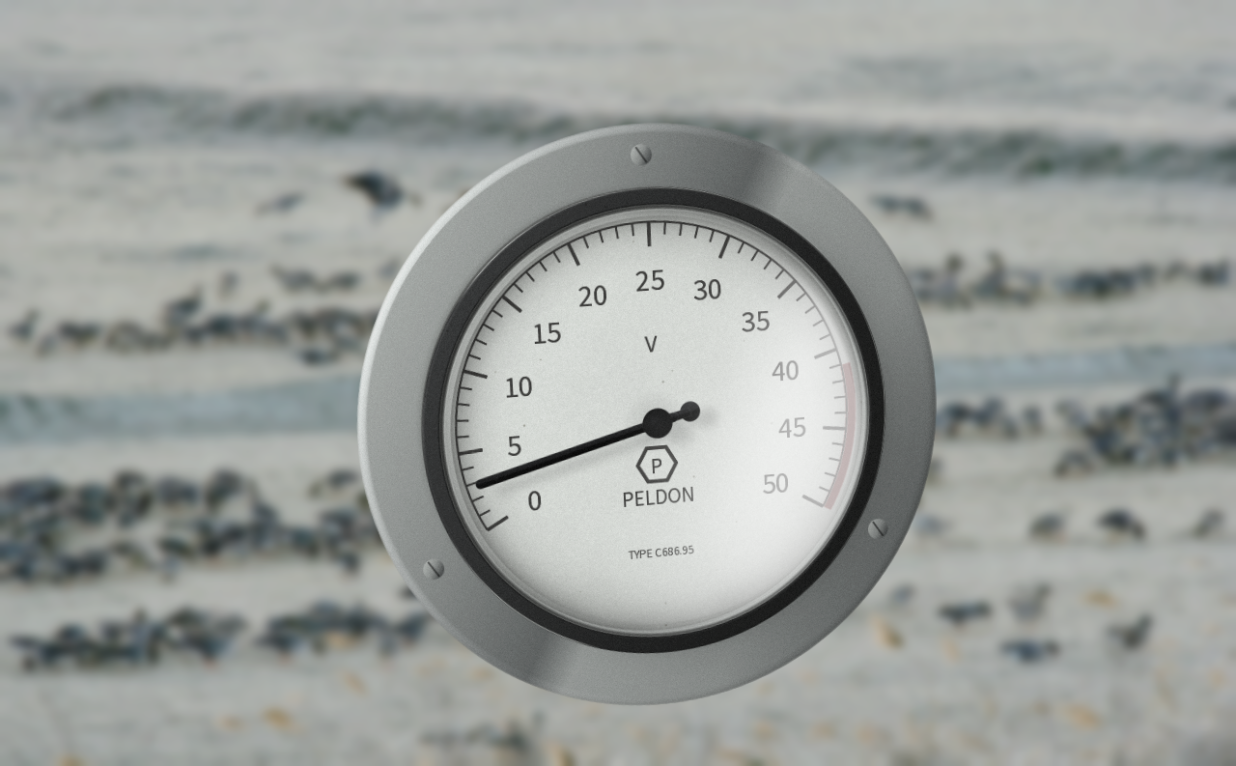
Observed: 3 V
